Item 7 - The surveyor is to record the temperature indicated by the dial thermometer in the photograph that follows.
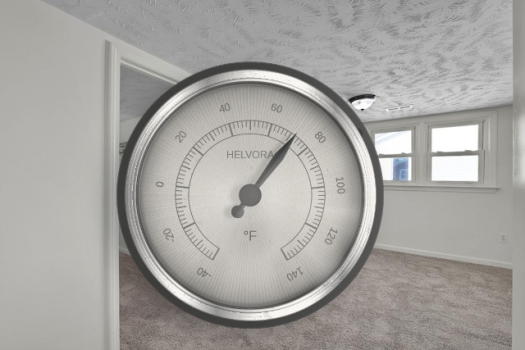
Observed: 72 °F
